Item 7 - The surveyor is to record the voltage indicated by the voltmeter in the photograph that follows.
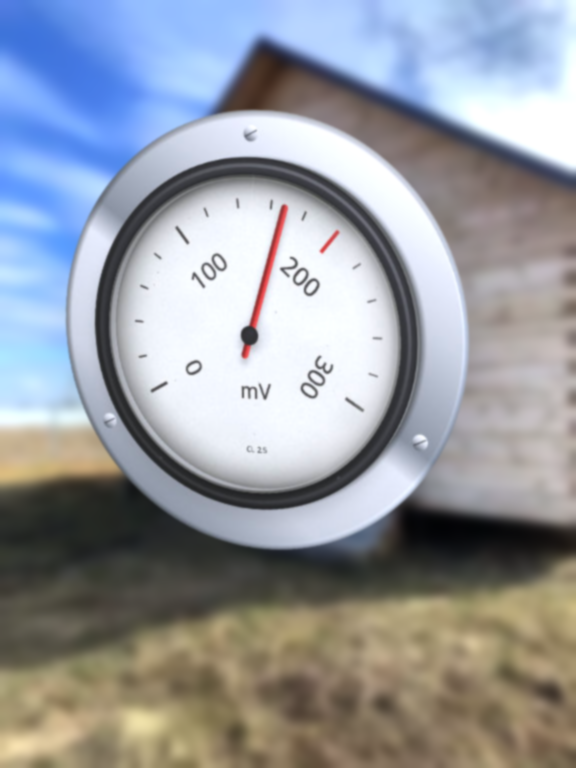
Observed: 170 mV
